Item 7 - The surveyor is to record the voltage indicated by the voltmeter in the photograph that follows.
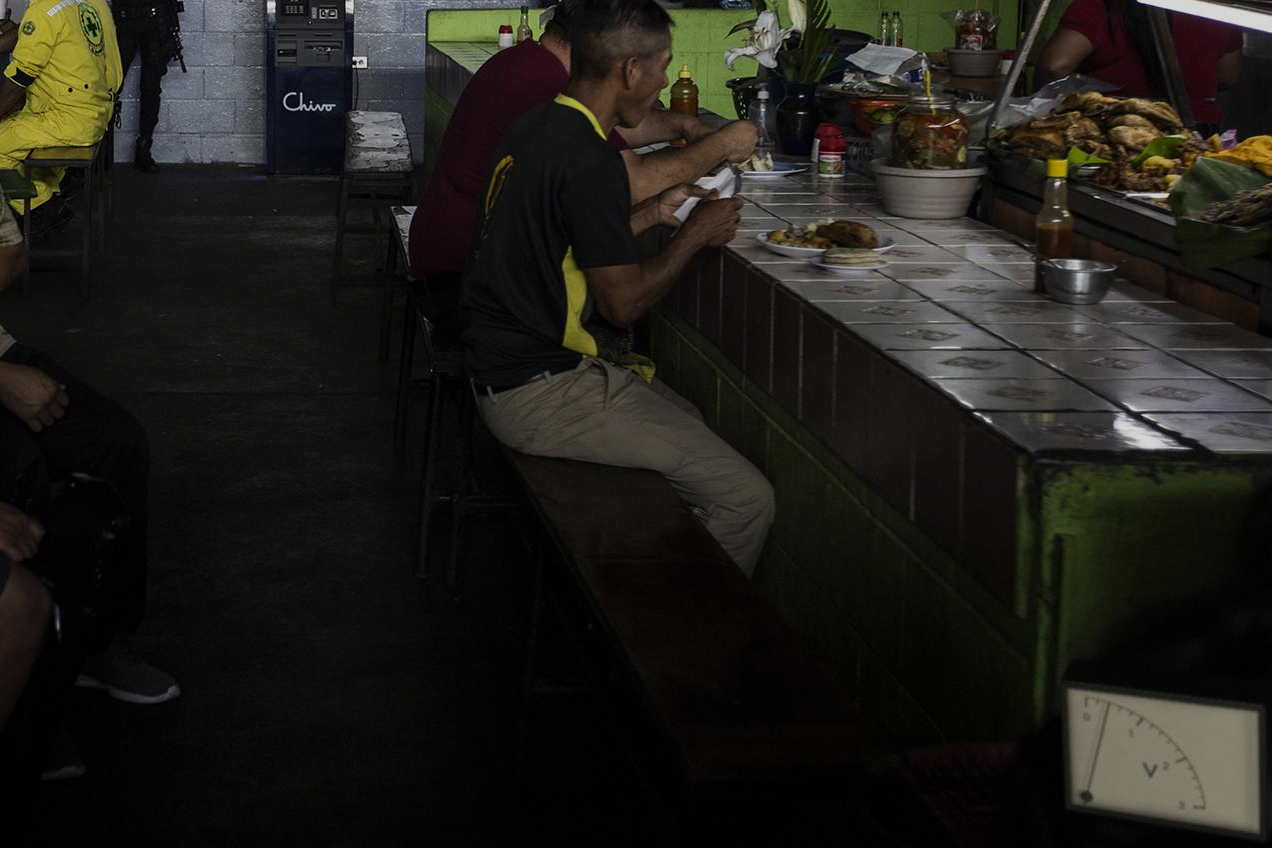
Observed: 0.4 V
